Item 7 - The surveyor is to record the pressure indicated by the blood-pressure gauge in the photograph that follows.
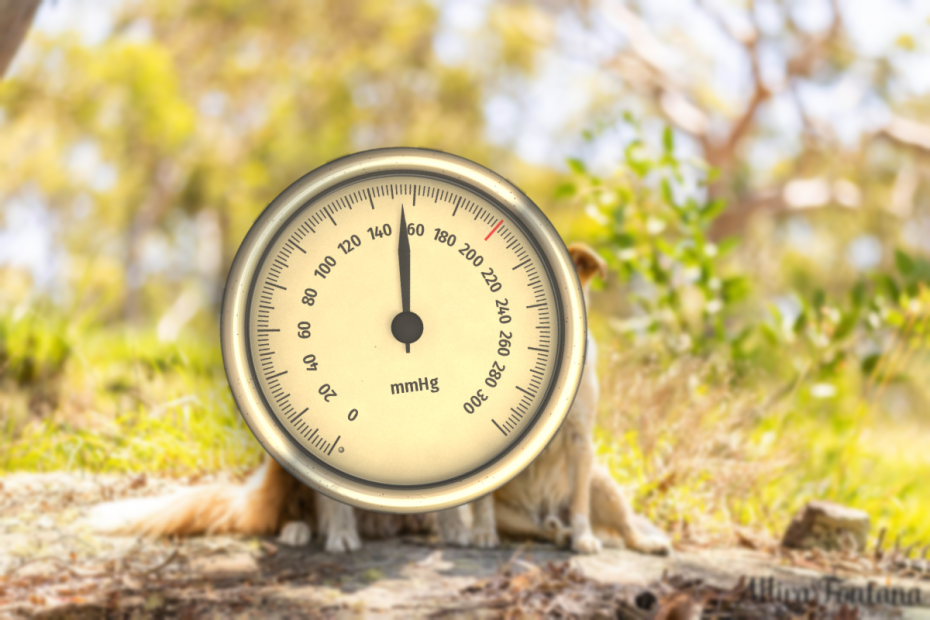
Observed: 154 mmHg
